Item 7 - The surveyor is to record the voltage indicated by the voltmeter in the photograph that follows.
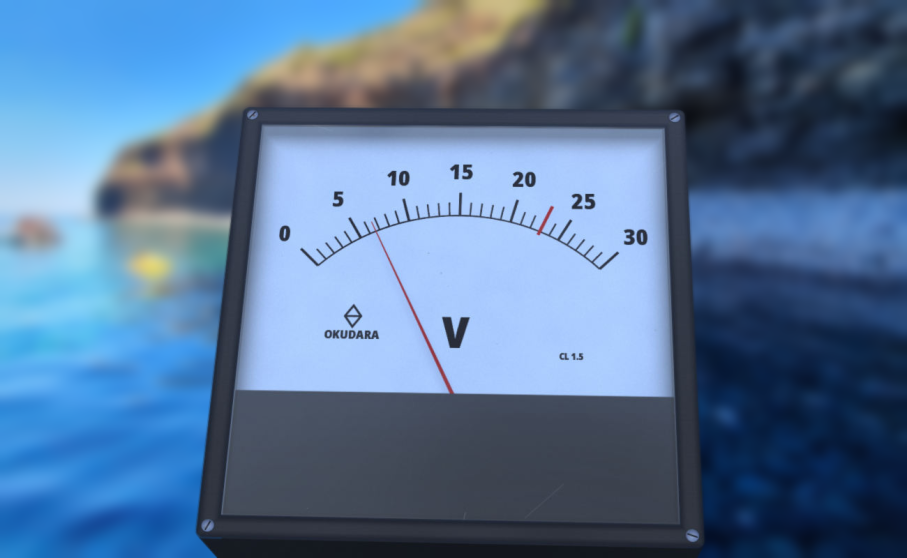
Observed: 6.5 V
